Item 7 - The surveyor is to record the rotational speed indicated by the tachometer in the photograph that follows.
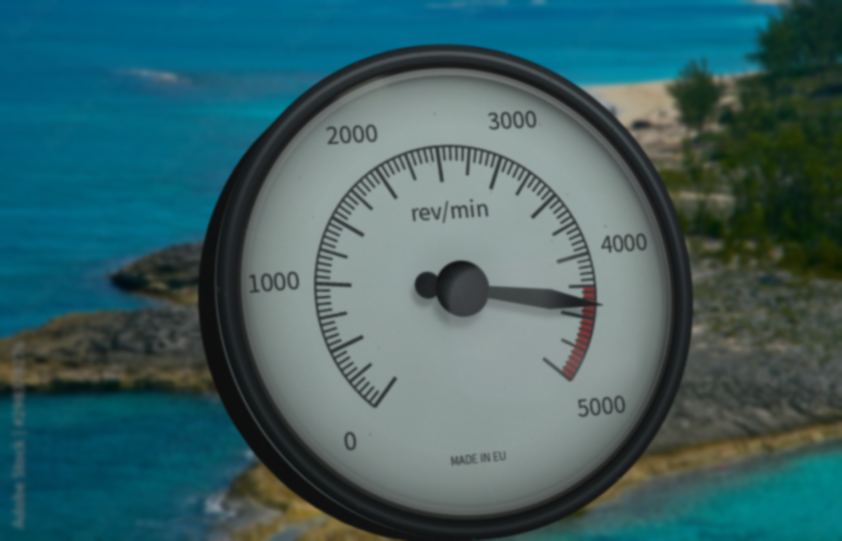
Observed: 4400 rpm
